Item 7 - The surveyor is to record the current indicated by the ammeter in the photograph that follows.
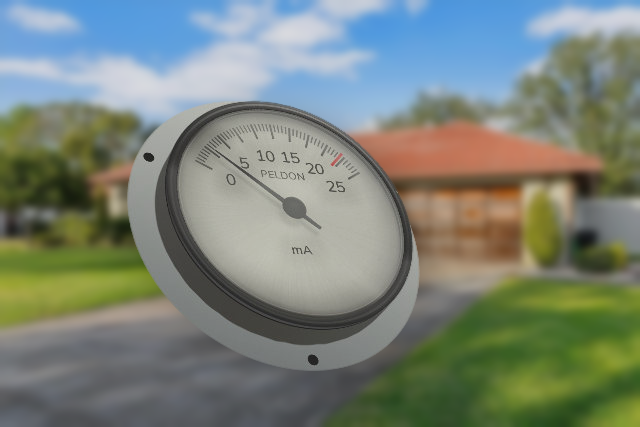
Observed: 2.5 mA
